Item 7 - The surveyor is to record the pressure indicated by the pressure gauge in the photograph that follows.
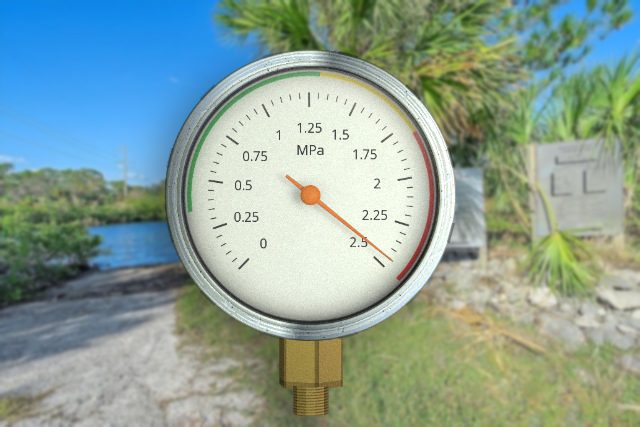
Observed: 2.45 MPa
